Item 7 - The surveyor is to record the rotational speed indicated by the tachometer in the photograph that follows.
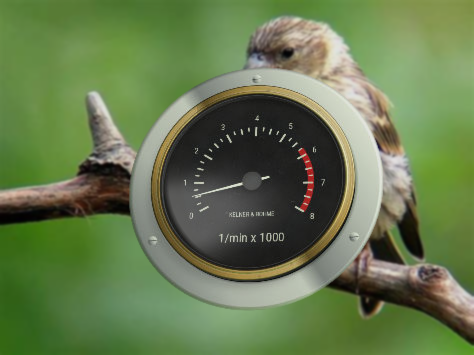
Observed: 500 rpm
